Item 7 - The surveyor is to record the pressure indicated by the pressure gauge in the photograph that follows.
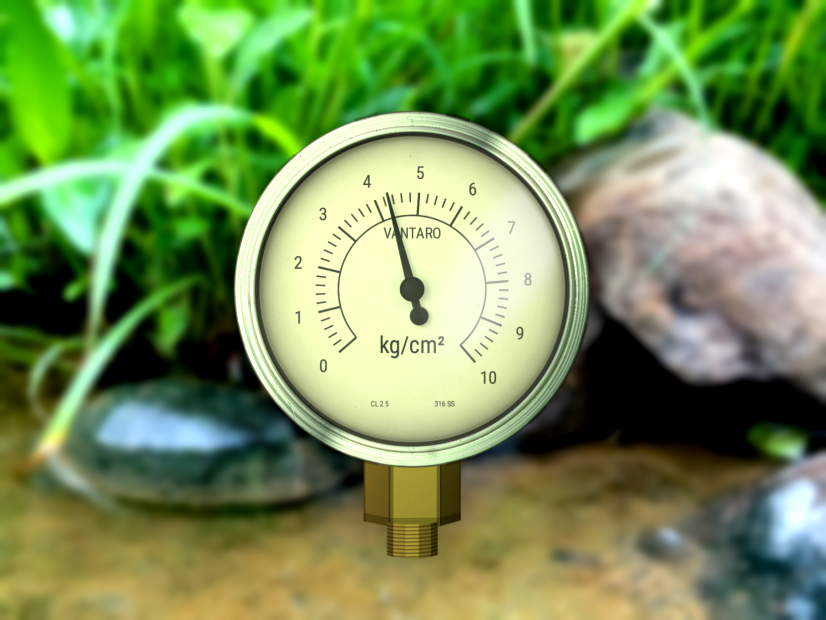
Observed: 4.3 kg/cm²
